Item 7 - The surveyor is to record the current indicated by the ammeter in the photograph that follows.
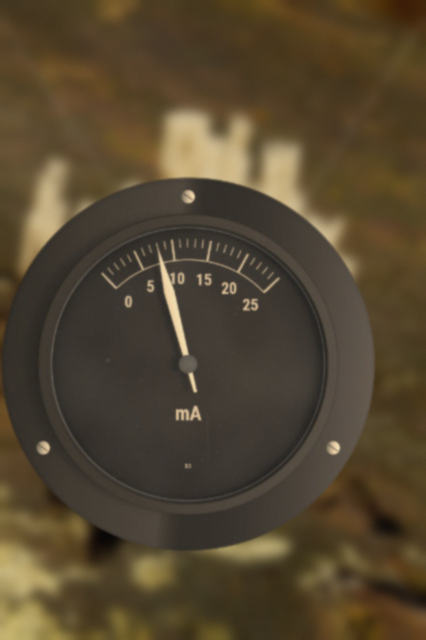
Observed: 8 mA
